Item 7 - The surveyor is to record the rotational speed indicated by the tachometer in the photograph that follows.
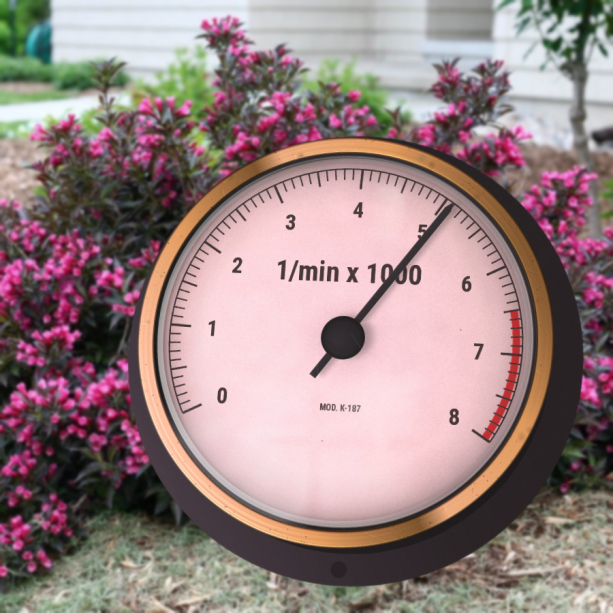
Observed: 5100 rpm
